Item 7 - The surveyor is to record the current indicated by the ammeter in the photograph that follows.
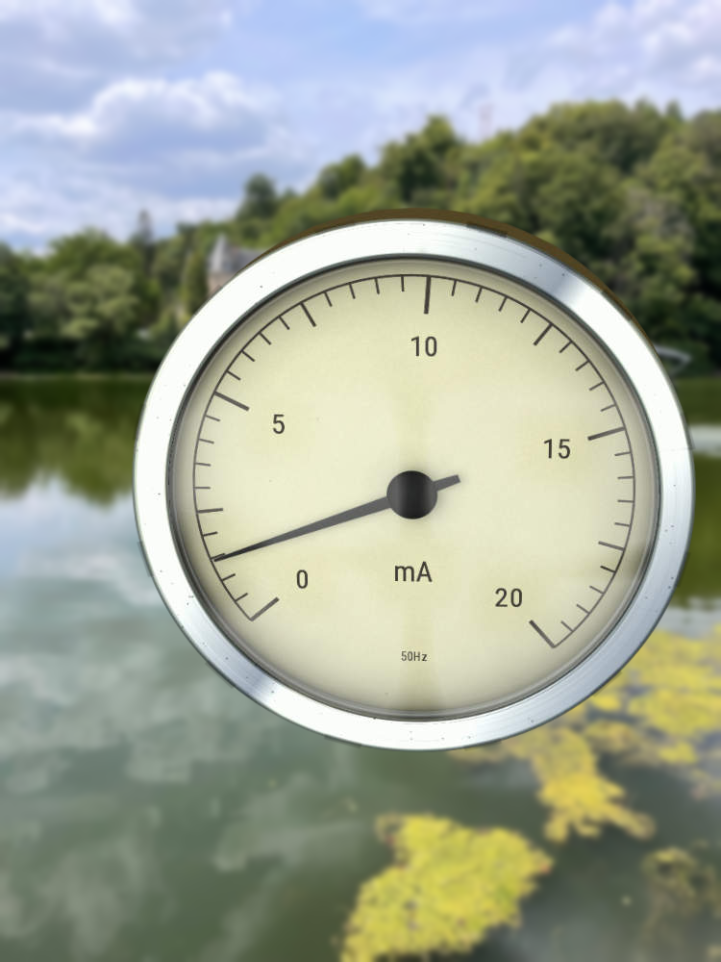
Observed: 1.5 mA
